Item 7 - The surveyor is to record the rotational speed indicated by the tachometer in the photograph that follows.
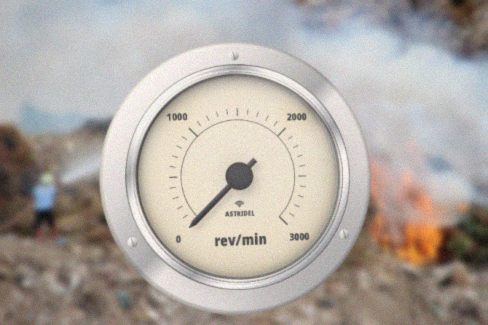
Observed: 0 rpm
